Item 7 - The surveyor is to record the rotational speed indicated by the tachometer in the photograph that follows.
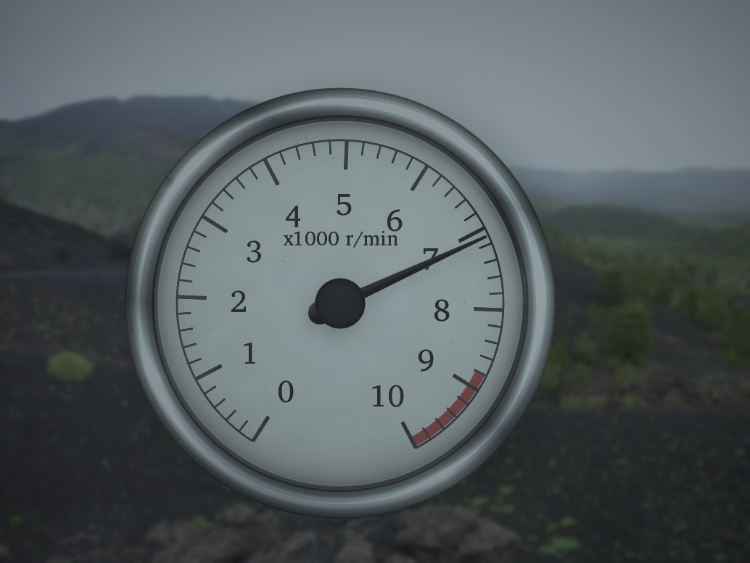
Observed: 7100 rpm
